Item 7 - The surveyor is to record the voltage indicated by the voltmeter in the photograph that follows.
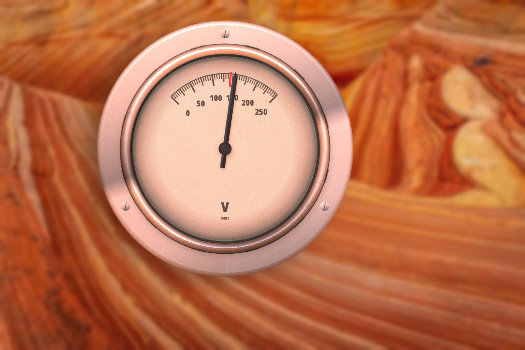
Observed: 150 V
